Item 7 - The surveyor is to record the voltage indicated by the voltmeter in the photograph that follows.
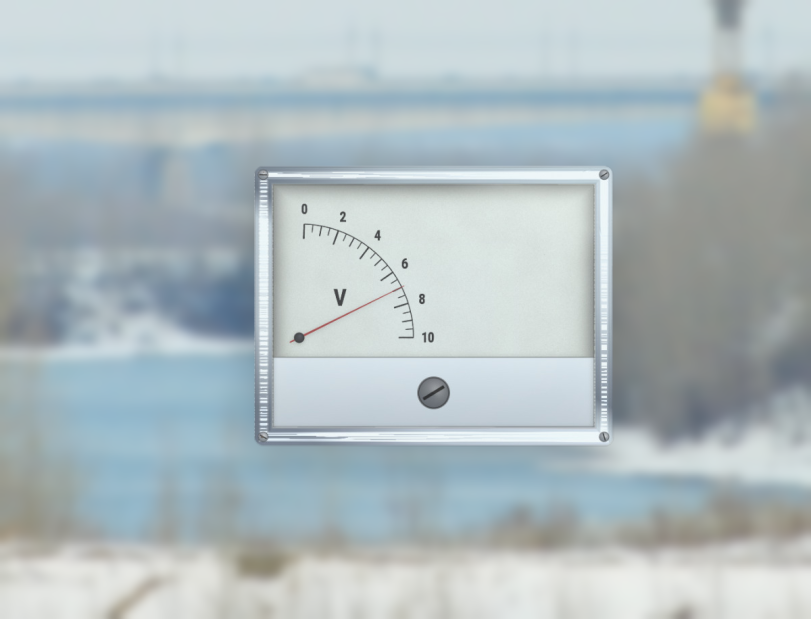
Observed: 7 V
